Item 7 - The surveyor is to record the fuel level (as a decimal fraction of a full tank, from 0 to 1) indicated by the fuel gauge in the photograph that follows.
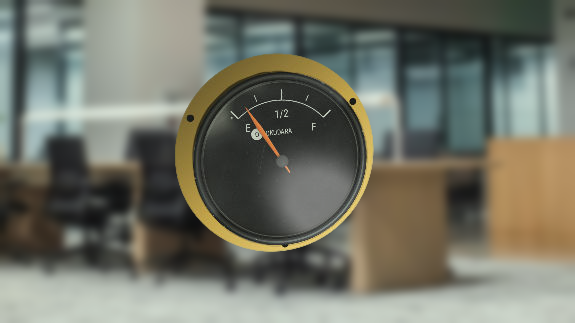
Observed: 0.125
